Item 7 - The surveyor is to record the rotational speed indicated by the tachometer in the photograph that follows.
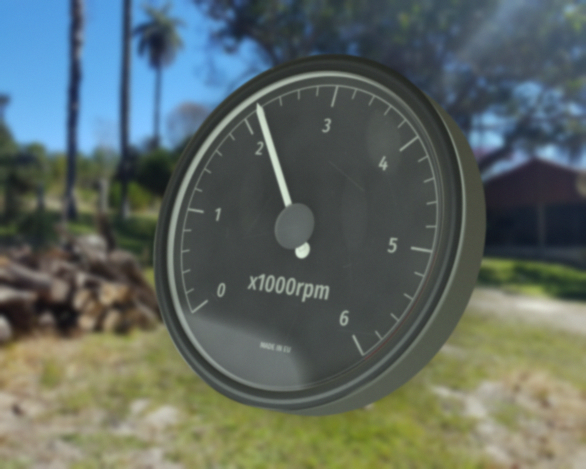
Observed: 2200 rpm
